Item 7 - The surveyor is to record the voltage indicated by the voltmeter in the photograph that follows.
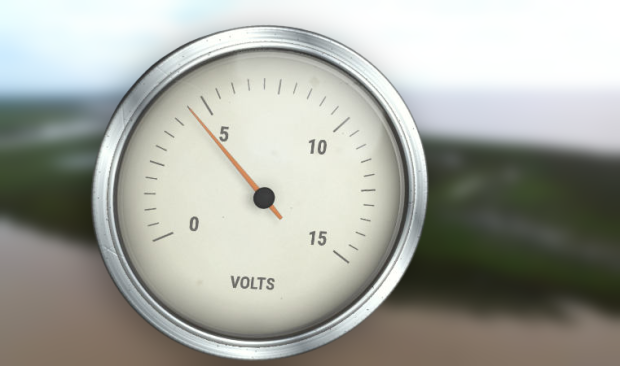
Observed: 4.5 V
